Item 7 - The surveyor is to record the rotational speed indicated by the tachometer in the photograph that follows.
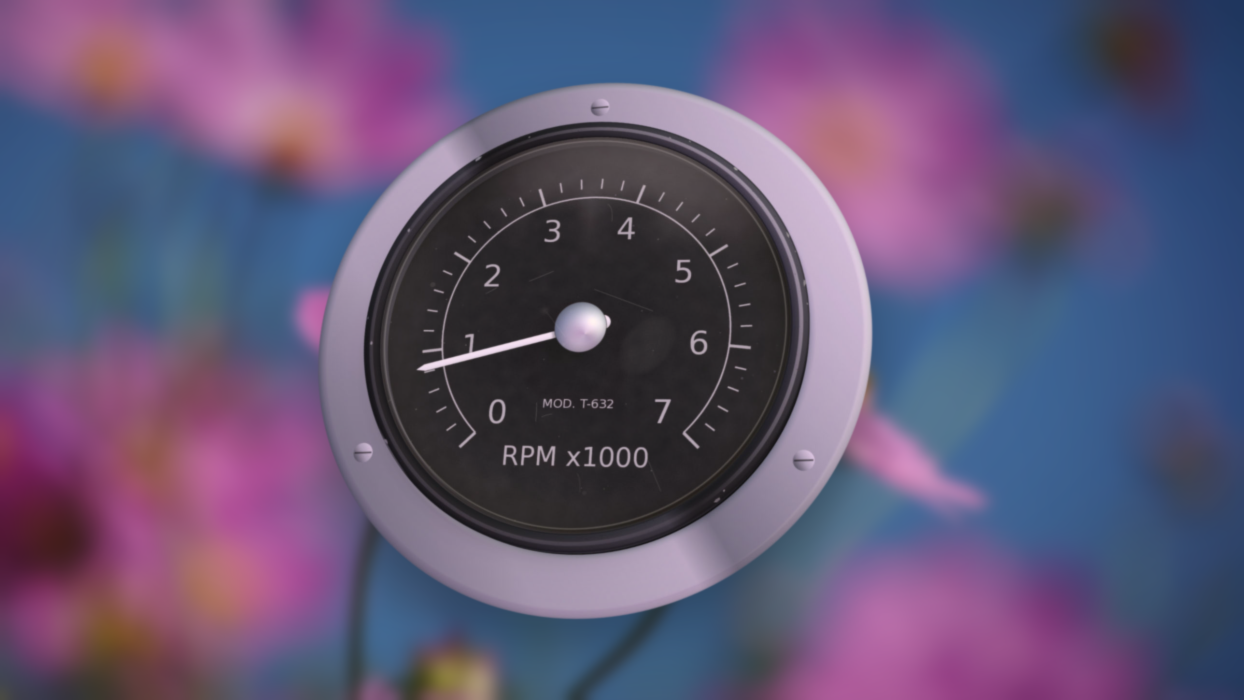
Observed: 800 rpm
